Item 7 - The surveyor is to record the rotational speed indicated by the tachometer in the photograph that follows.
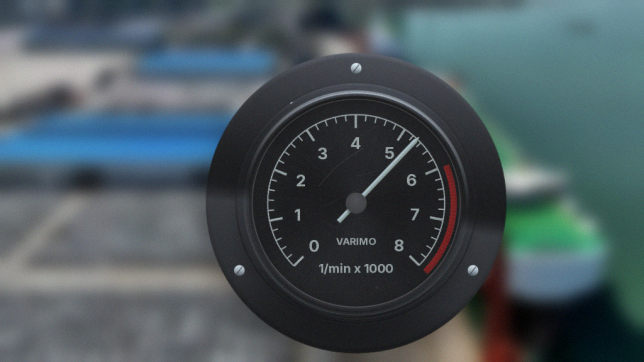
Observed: 5300 rpm
